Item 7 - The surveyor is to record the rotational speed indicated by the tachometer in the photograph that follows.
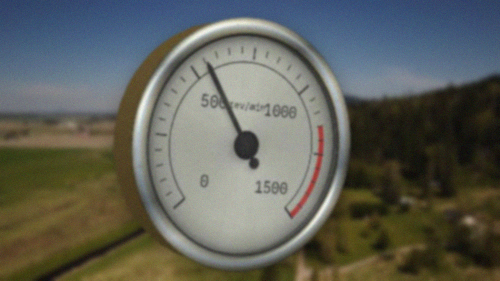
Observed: 550 rpm
